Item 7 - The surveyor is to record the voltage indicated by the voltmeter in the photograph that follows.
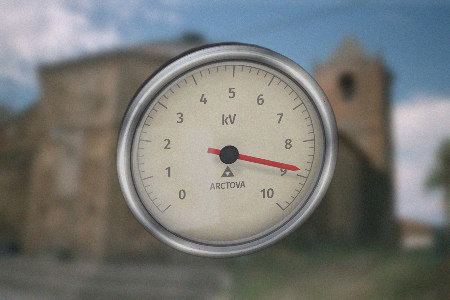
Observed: 8.8 kV
